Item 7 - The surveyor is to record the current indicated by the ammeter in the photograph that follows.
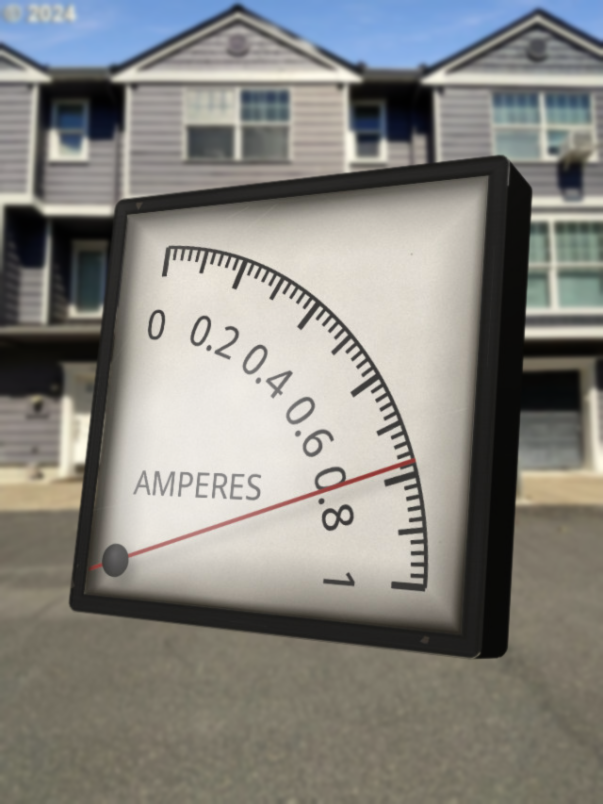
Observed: 0.78 A
